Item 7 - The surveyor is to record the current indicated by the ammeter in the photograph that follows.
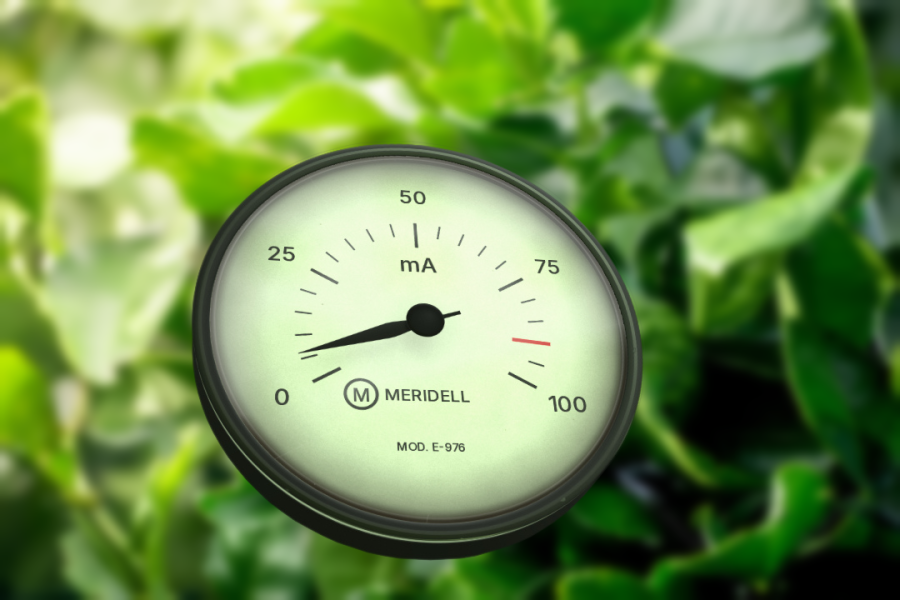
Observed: 5 mA
